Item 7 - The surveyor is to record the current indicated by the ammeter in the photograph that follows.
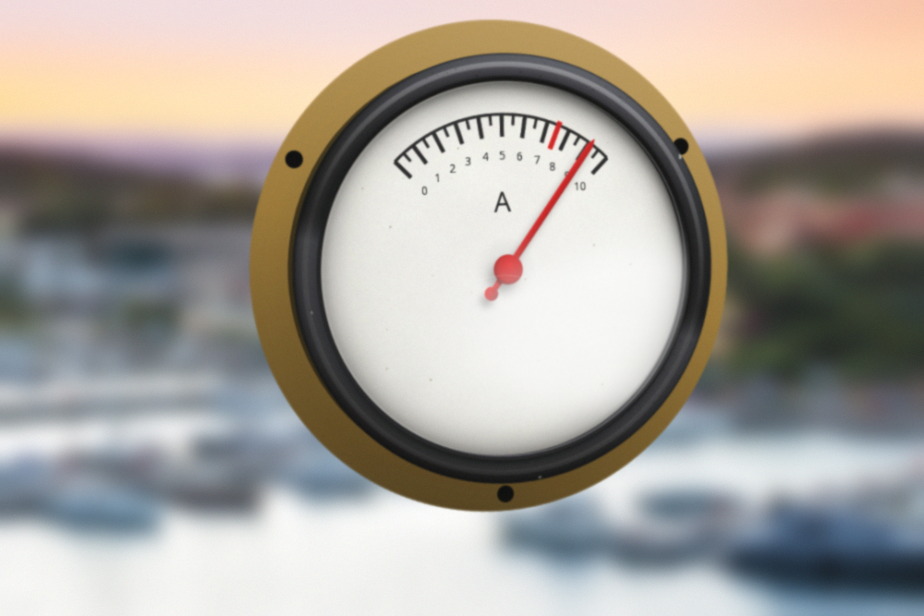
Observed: 9 A
